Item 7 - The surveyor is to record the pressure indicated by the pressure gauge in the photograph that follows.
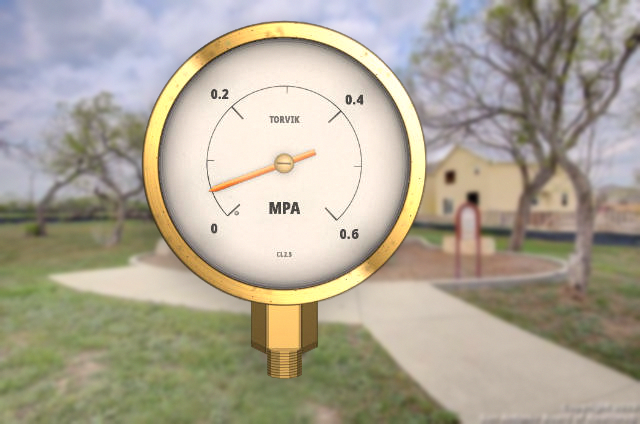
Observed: 0.05 MPa
